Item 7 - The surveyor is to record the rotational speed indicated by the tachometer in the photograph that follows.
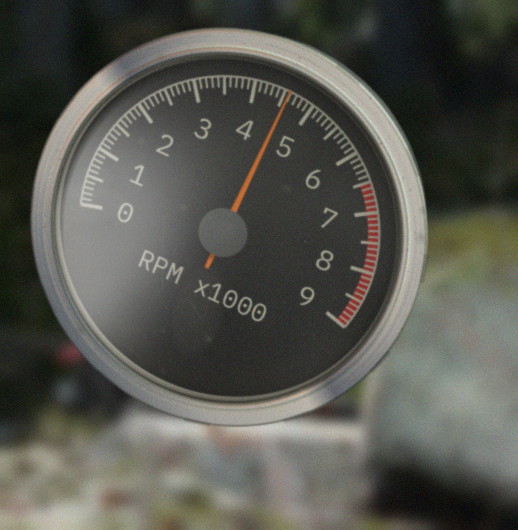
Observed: 4600 rpm
